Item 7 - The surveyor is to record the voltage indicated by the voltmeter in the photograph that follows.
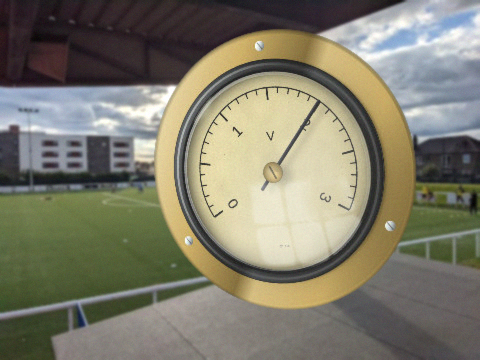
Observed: 2 V
